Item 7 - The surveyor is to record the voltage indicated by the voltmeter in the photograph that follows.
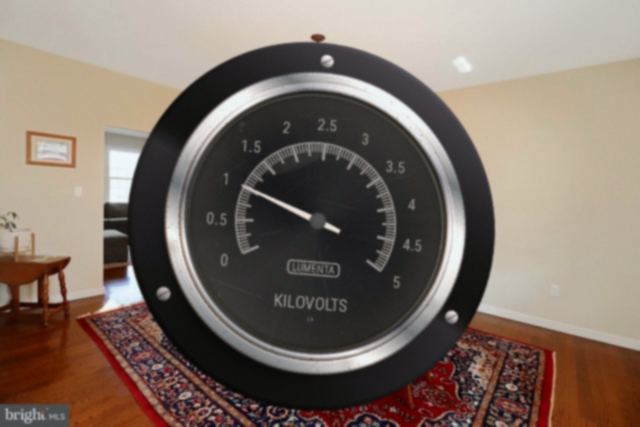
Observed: 1 kV
